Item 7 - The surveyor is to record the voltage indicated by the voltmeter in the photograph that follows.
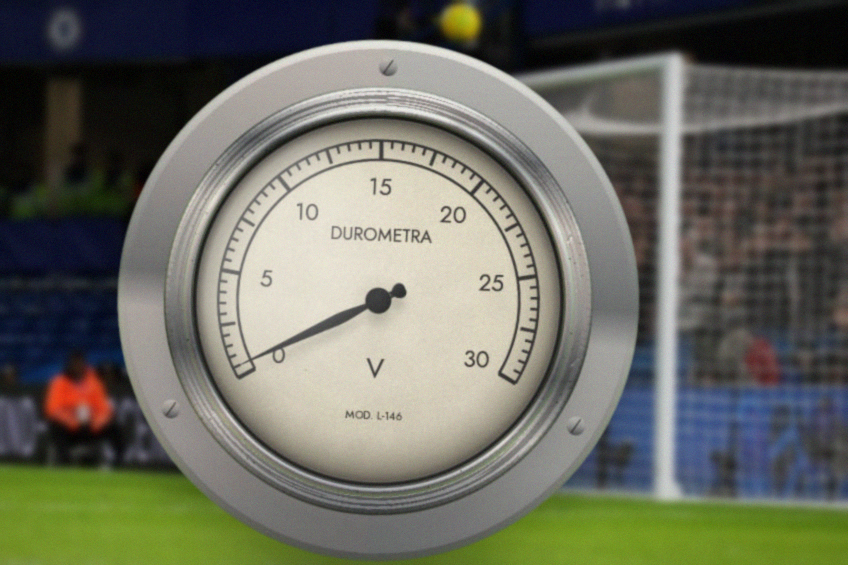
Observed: 0.5 V
